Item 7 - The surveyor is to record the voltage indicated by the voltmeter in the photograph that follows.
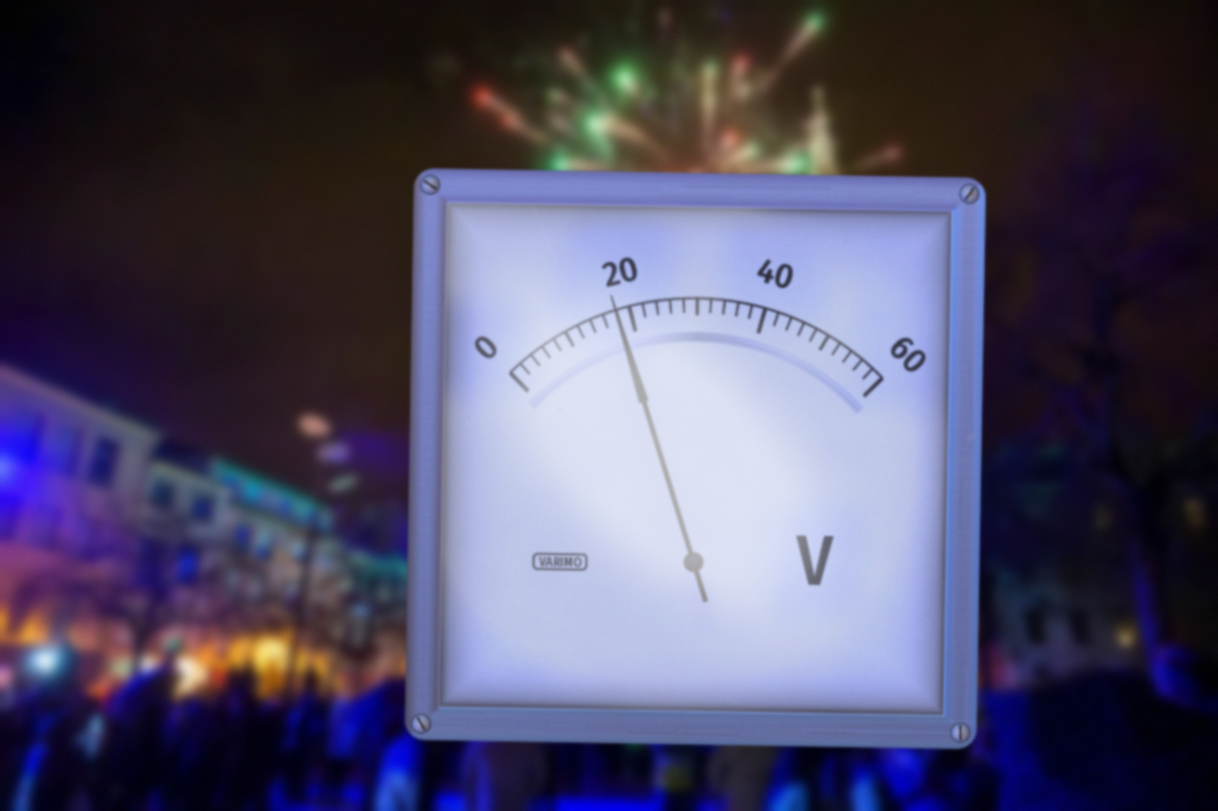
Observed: 18 V
